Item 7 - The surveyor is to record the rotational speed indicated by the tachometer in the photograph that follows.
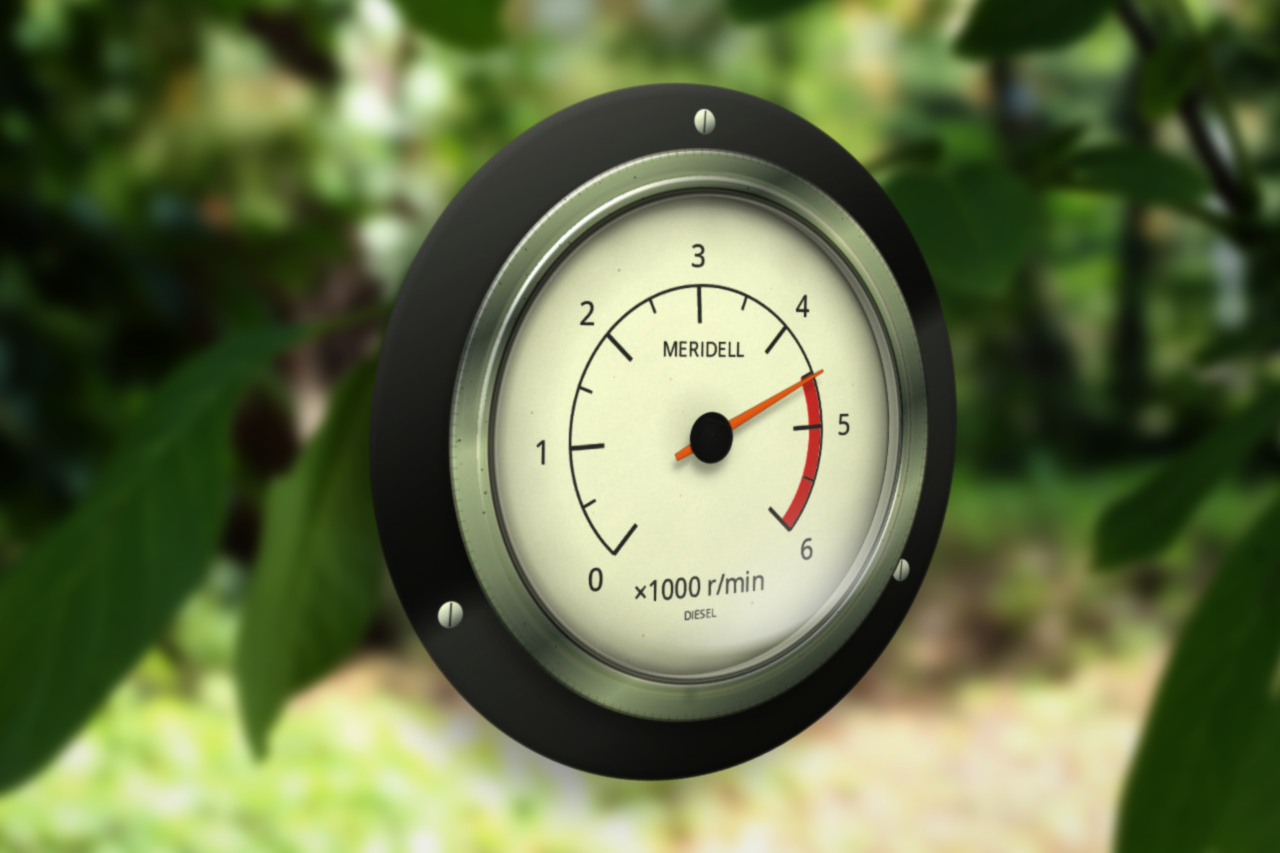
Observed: 4500 rpm
